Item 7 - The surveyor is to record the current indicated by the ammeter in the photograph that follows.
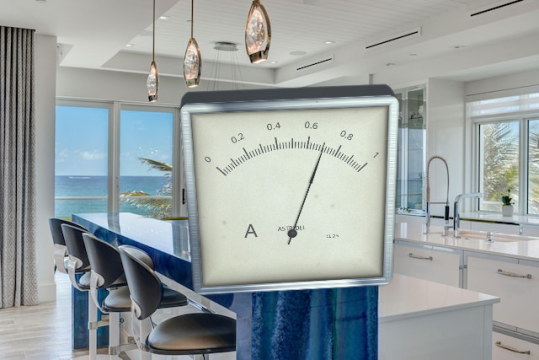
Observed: 0.7 A
